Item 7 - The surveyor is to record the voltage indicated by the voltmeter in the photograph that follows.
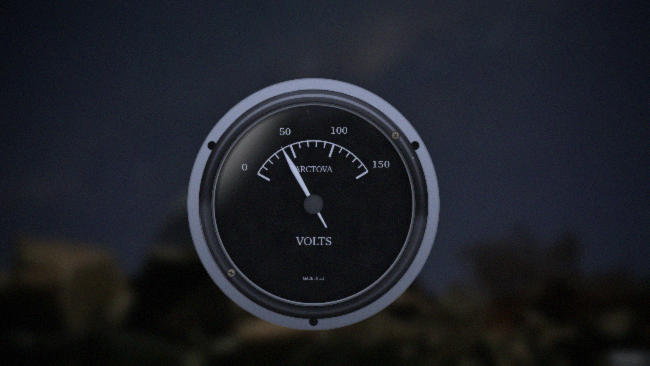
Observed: 40 V
